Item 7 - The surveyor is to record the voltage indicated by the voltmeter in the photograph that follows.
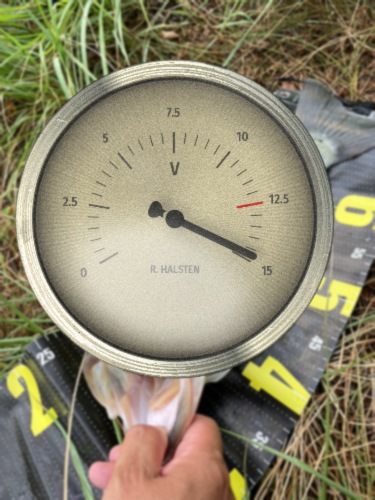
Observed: 14.75 V
